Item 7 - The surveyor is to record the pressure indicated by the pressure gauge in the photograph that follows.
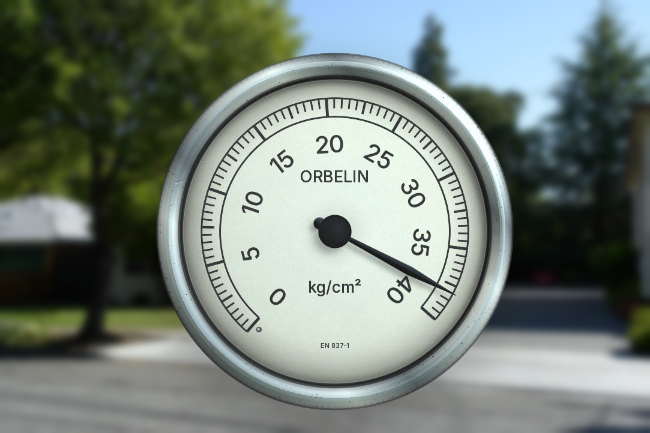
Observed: 38 kg/cm²
